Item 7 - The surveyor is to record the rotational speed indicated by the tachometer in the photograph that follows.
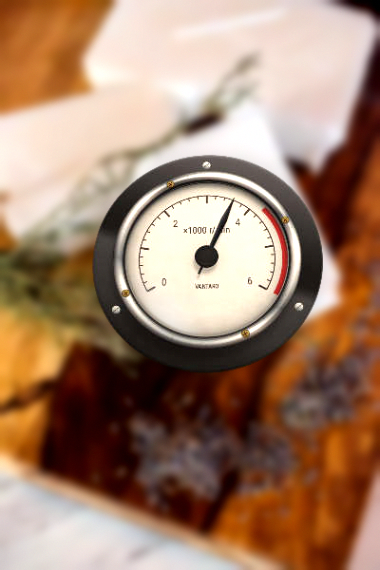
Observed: 3600 rpm
